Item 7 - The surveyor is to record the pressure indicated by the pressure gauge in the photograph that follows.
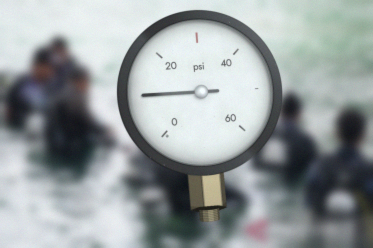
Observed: 10 psi
